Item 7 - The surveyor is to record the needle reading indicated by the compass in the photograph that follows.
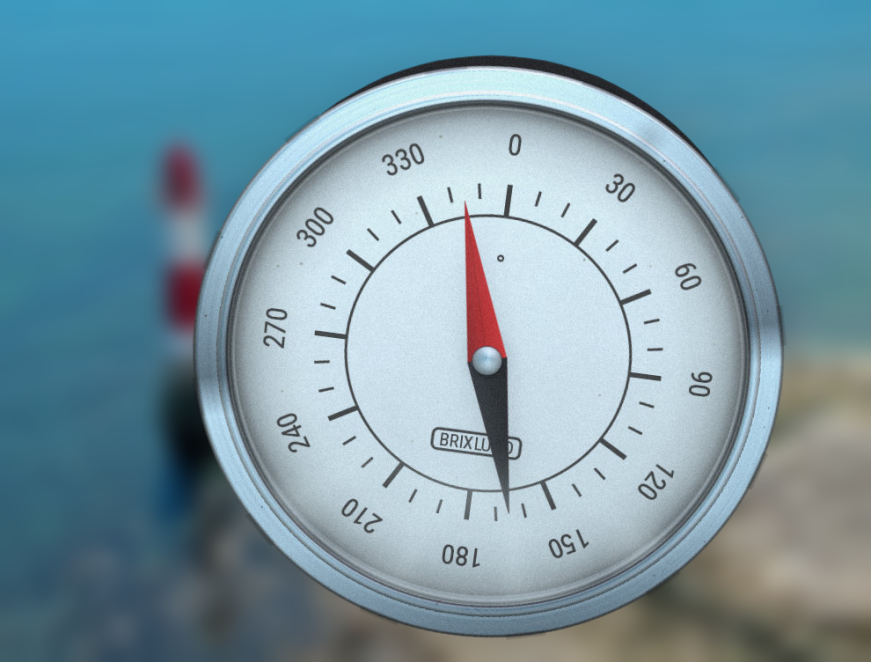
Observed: 345 °
